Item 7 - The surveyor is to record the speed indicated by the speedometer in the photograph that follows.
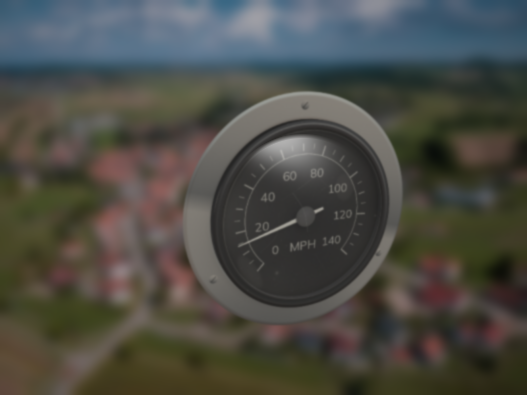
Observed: 15 mph
